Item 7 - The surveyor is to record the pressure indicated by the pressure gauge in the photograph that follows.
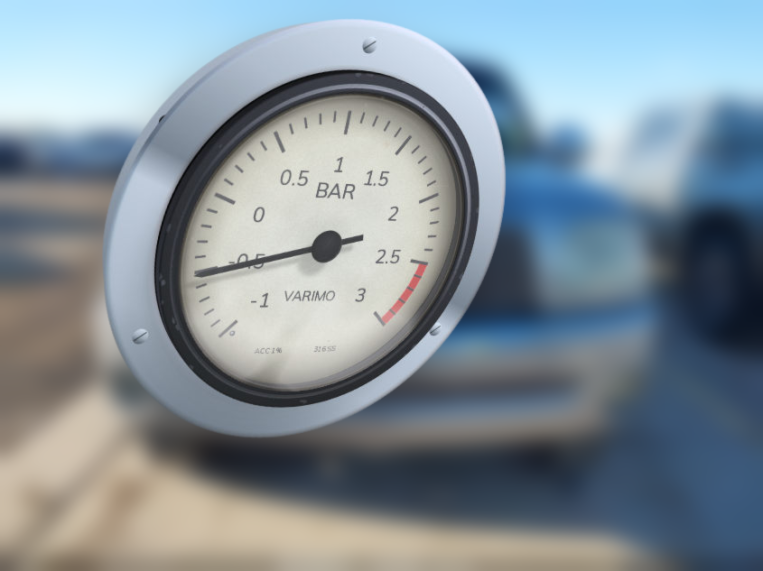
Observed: -0.5 bar
